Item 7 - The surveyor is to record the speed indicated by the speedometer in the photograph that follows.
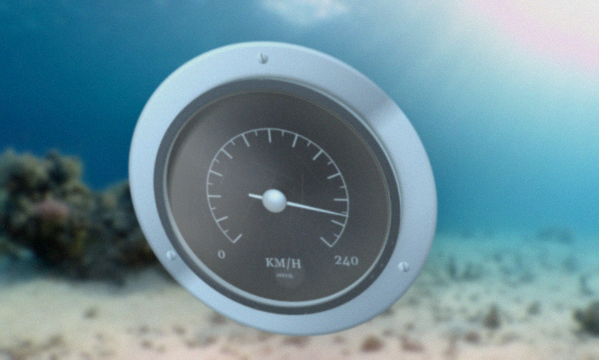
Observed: 210 km/h
